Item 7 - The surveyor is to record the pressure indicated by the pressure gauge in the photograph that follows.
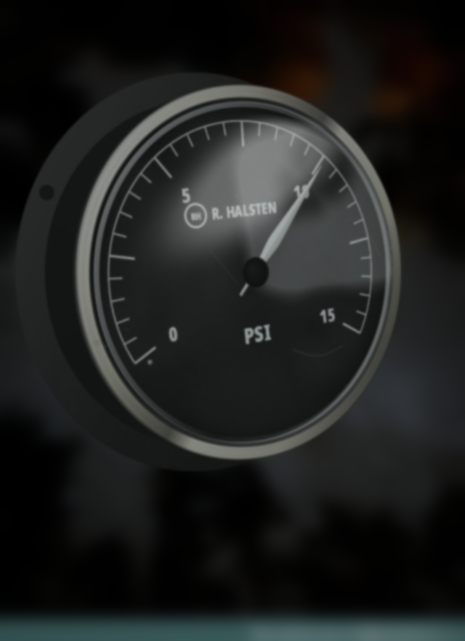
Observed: 10 psi
